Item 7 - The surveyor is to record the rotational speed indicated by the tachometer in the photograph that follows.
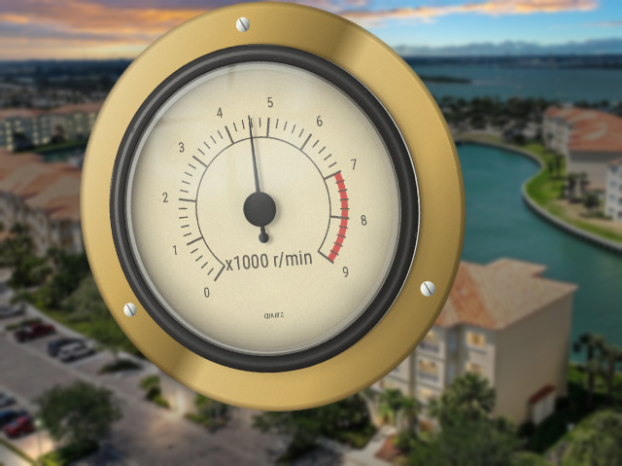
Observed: 4600 rpm
